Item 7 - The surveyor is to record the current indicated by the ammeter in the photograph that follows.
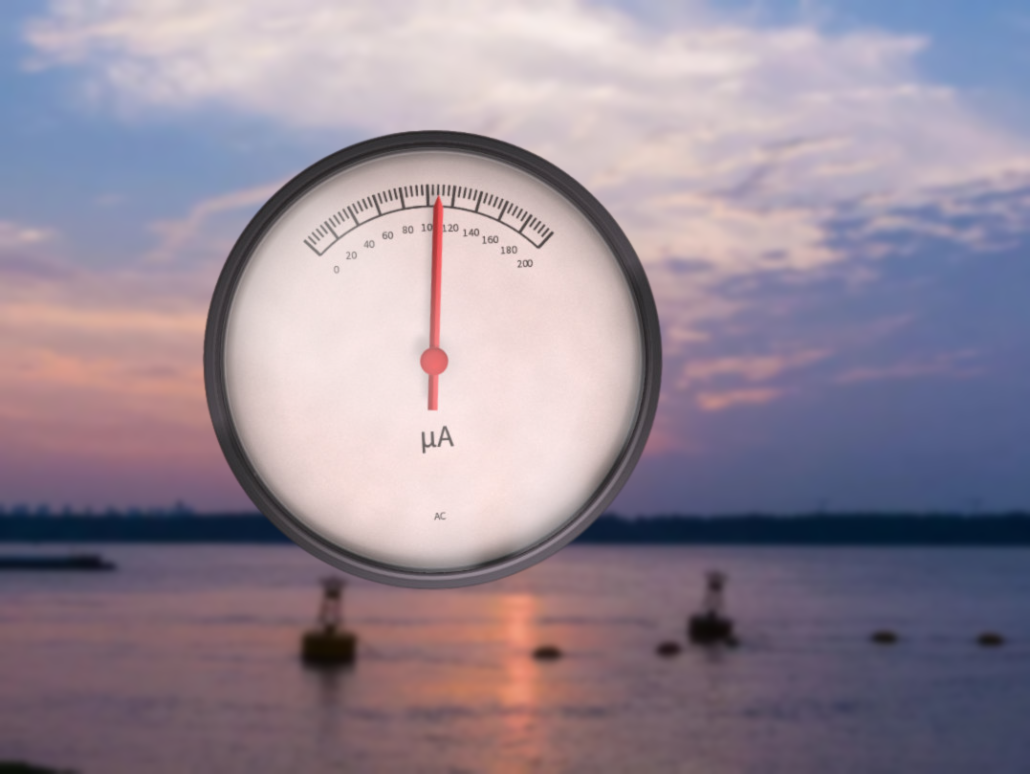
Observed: 108 µA
